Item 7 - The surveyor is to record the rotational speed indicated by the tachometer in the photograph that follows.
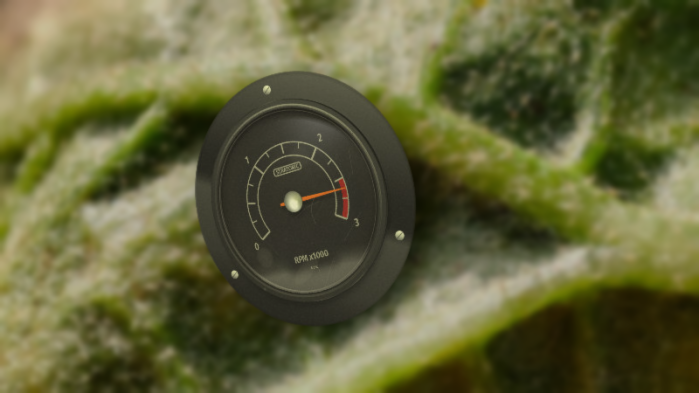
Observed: 2625 rpm
